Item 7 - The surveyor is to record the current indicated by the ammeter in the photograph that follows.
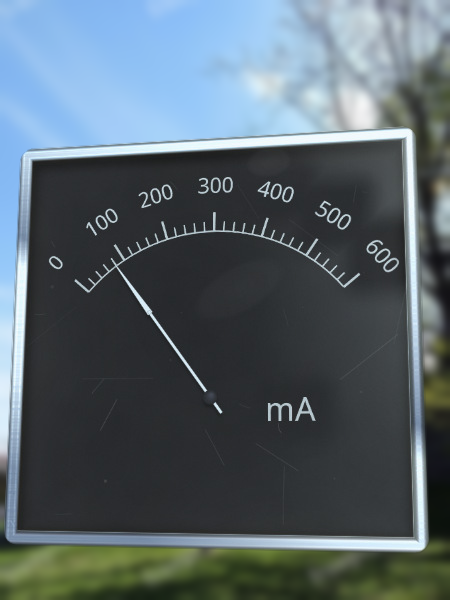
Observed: 80 mA
